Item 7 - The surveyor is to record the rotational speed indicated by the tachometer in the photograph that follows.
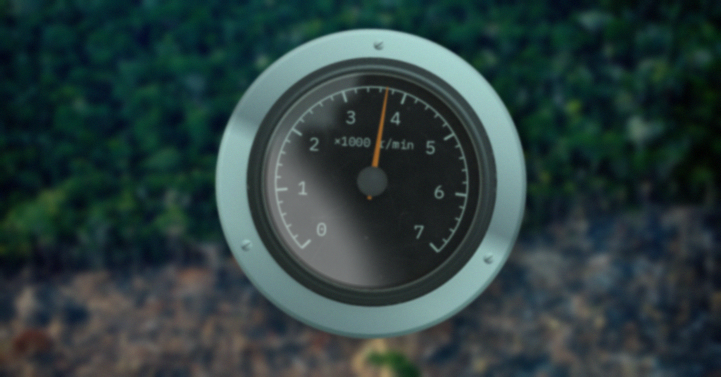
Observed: 3700 rpm
